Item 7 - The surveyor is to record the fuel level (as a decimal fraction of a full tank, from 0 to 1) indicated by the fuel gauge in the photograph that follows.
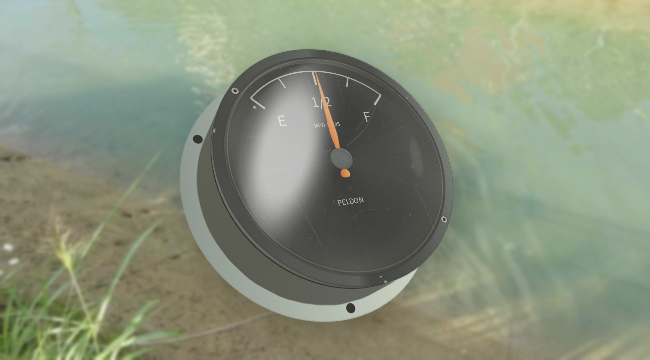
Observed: 0.5
